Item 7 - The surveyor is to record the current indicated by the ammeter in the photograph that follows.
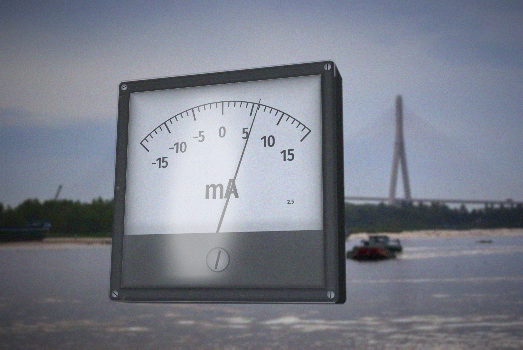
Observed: 6 mA
